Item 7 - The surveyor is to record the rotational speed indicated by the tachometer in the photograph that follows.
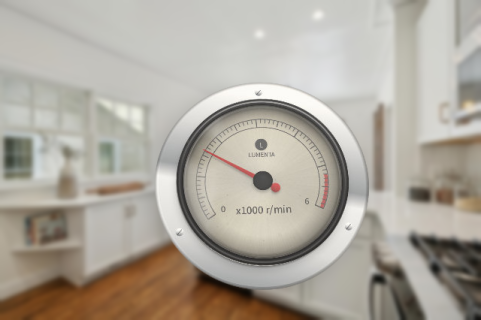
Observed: 1600 rpm
